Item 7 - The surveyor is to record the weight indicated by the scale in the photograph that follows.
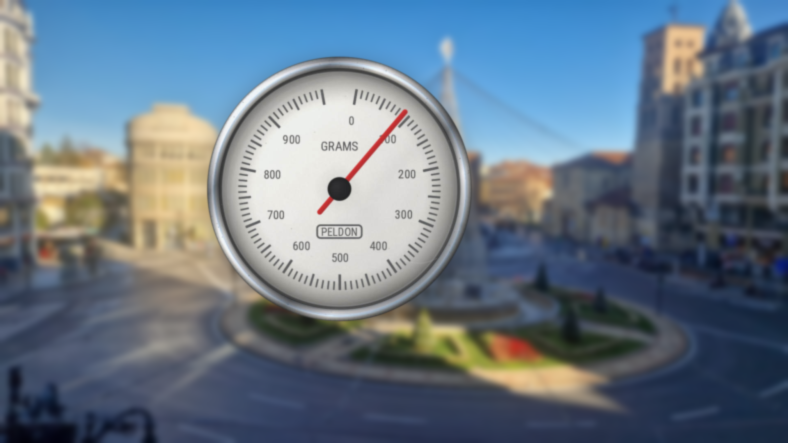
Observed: 90 g
